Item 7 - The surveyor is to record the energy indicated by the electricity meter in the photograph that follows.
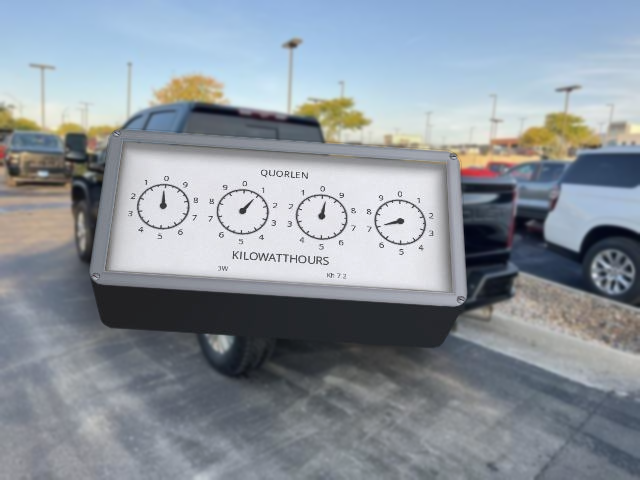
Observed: 97 kWh
